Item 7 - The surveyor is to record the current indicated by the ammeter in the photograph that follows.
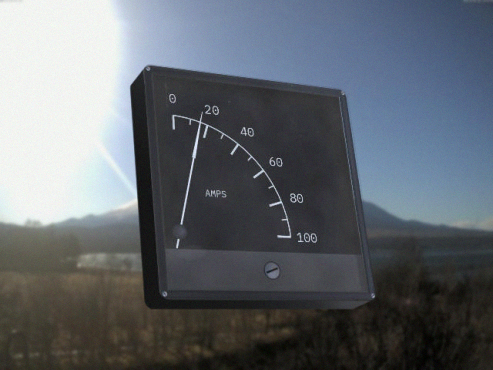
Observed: 15 A
